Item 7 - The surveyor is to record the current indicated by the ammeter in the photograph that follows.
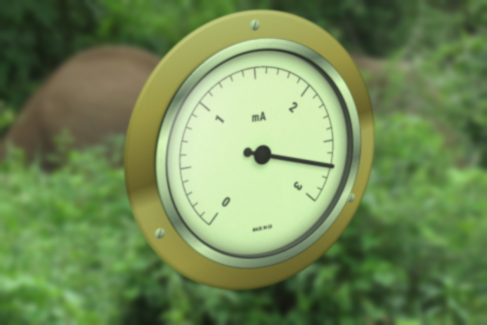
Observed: 2.7 mA
